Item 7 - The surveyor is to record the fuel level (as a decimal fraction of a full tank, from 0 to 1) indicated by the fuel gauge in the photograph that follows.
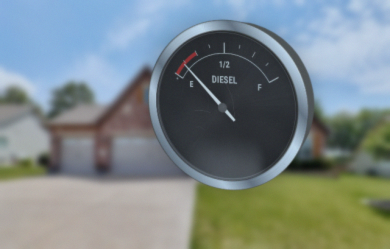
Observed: 0.125
